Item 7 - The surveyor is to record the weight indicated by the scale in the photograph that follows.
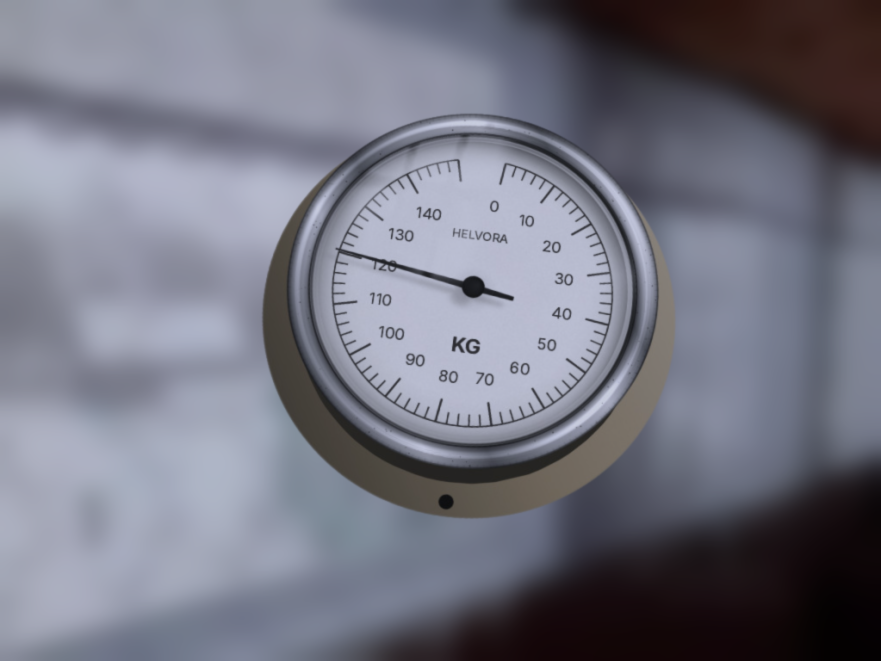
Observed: 120 kg
